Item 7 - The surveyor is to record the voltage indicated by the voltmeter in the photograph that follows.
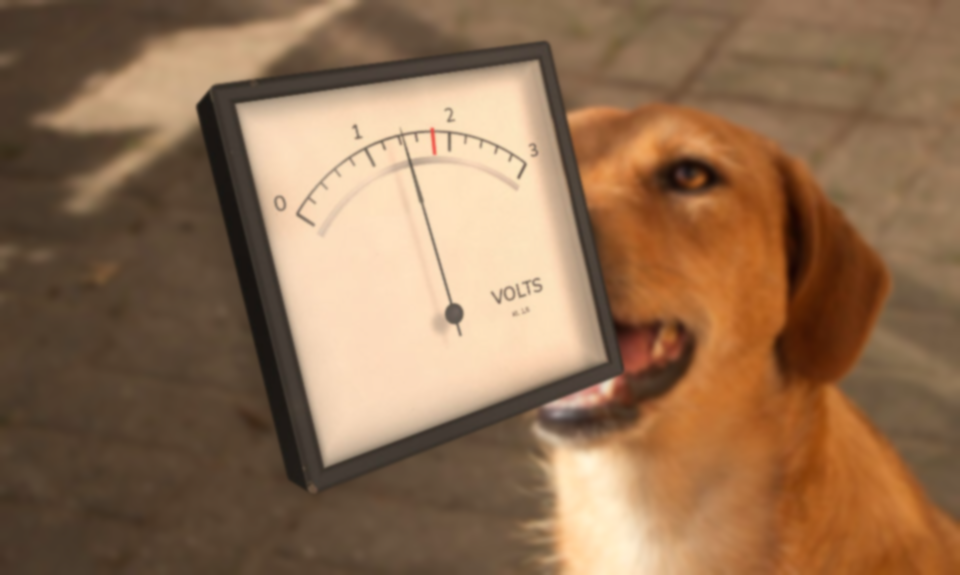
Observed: 1.4 V
